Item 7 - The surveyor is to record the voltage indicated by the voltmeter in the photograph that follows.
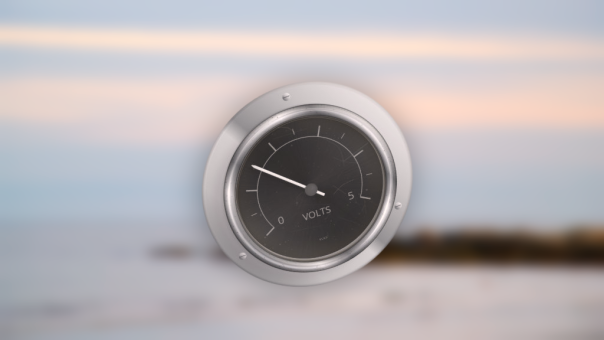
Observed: 1.5 V
